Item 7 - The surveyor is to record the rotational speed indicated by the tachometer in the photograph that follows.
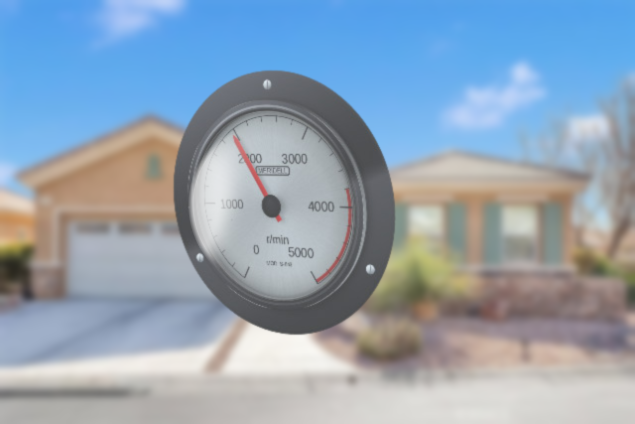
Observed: 2000 rpm
